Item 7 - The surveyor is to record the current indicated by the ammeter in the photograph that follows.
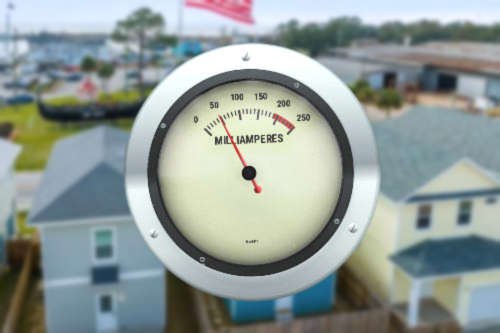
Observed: 50 mA
